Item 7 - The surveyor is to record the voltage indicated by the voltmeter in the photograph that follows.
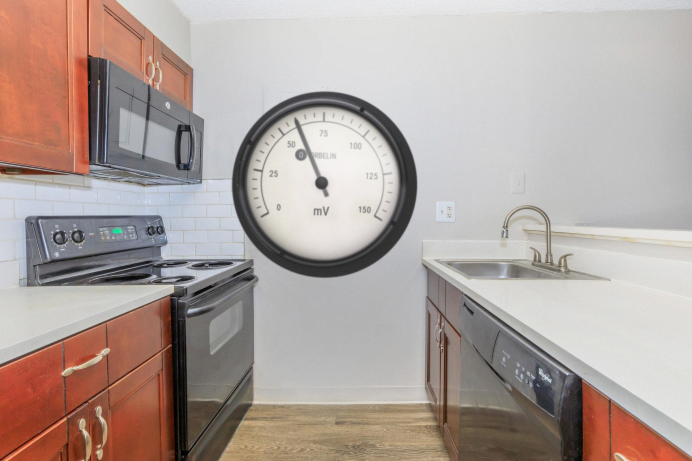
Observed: 60 mV
